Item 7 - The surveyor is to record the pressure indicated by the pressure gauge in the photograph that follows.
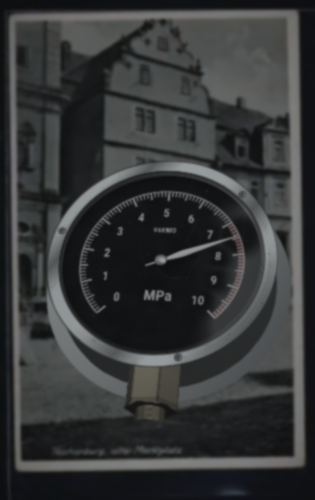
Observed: 7.5 MPa
